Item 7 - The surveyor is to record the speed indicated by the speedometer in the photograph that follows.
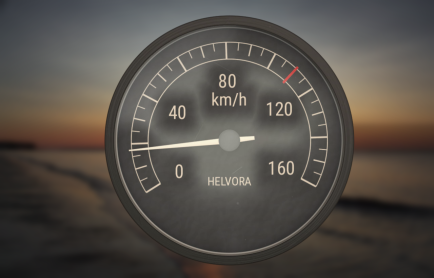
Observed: 17.5 km/h
